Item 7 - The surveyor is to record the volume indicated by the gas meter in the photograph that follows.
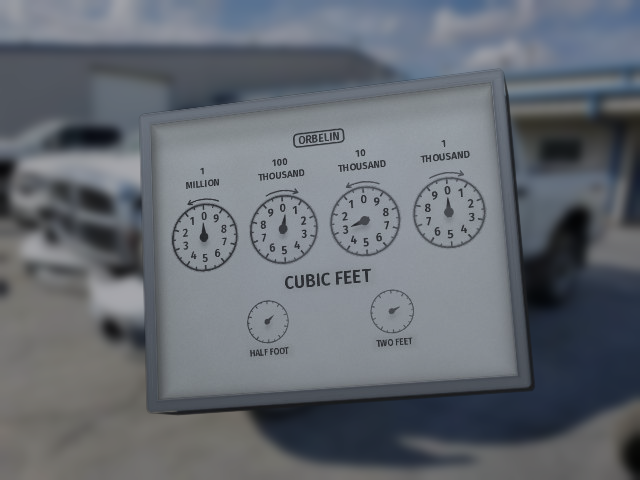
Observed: 3000 ft³
